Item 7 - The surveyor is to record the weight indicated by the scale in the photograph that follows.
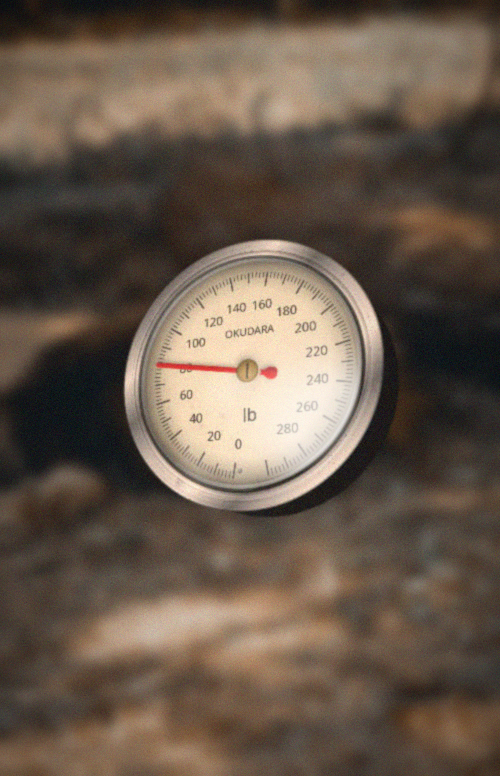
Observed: 80 lb
